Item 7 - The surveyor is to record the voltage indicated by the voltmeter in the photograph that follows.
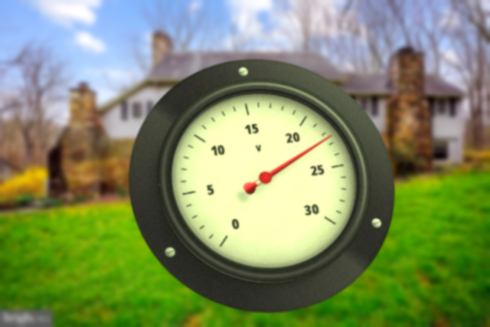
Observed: 22.5 V
